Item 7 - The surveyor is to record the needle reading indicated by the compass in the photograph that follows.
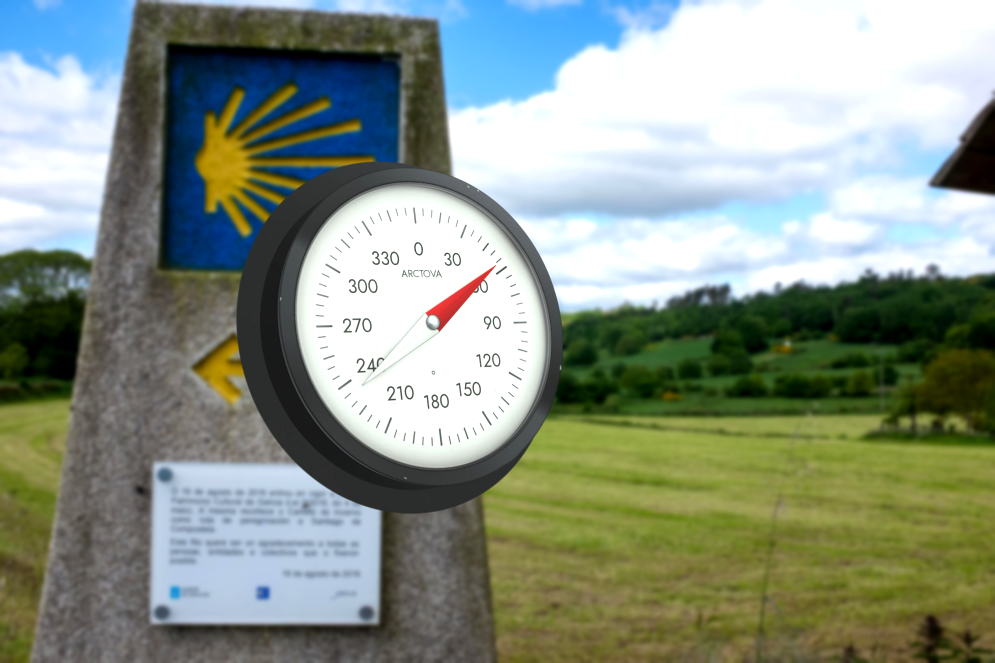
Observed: 55 °
